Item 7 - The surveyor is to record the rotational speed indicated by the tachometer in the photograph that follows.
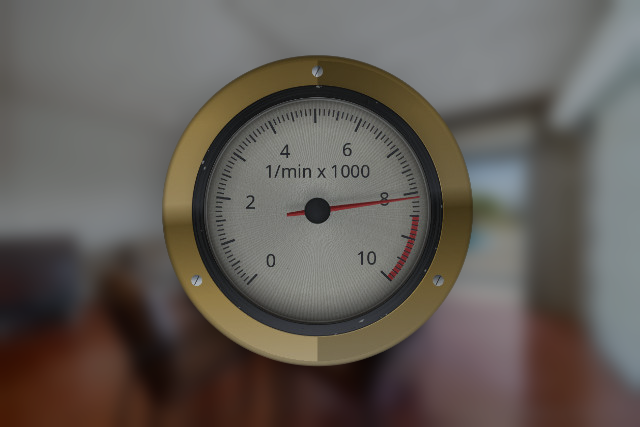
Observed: 8100 rpm
